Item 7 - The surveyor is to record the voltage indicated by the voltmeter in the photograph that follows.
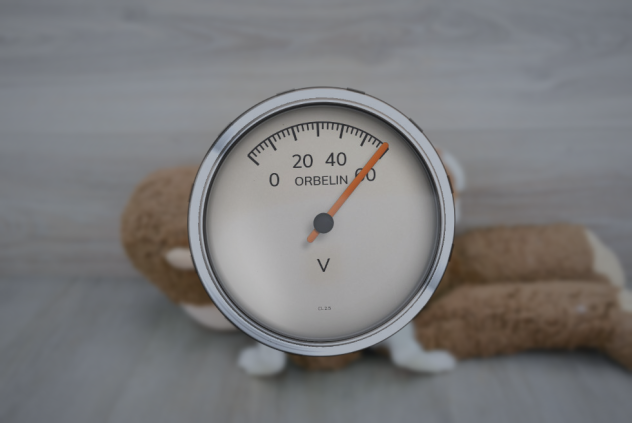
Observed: 58 V
